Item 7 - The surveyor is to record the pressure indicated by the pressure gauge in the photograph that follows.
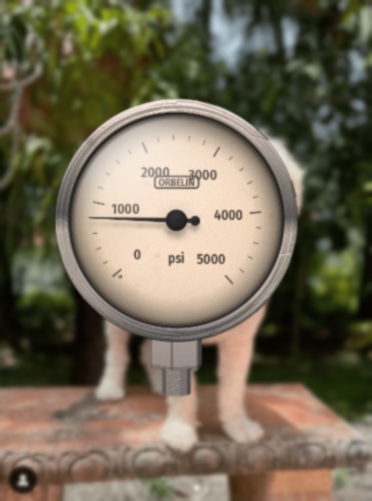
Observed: 800 psi
